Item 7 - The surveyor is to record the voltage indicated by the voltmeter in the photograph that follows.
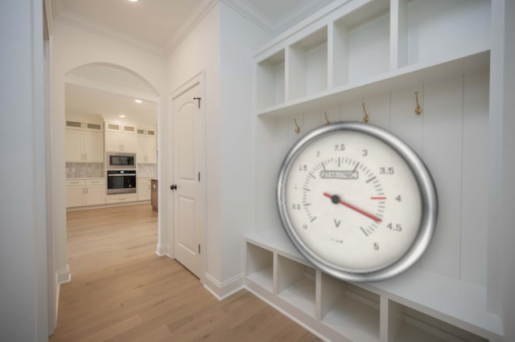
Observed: 4.5 V
